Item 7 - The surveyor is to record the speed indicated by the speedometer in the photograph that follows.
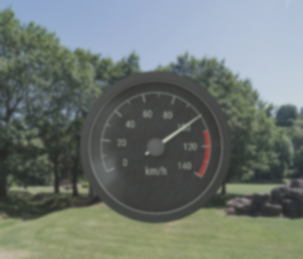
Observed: 100 km/h
